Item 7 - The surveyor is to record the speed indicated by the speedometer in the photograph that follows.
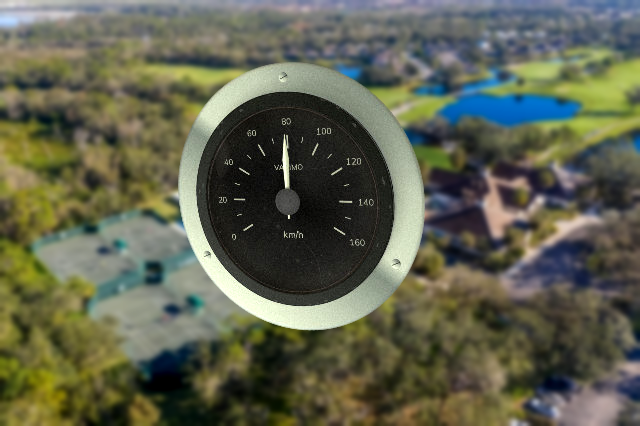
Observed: 80 km/h
